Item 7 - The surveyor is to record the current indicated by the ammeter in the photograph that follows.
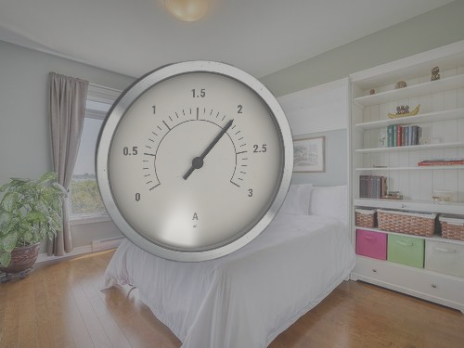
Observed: 2 A
